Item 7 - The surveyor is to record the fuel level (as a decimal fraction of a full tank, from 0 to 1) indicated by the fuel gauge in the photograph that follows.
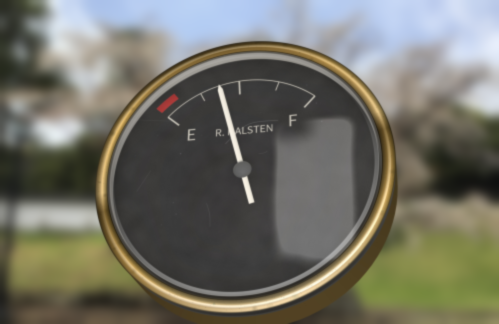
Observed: 0.375
